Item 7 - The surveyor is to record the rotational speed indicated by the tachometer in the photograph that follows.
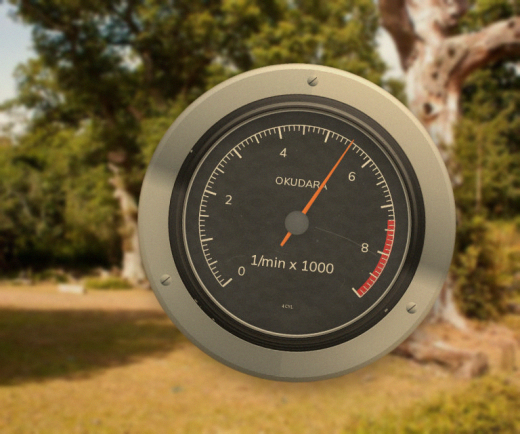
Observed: 5500 rpm
